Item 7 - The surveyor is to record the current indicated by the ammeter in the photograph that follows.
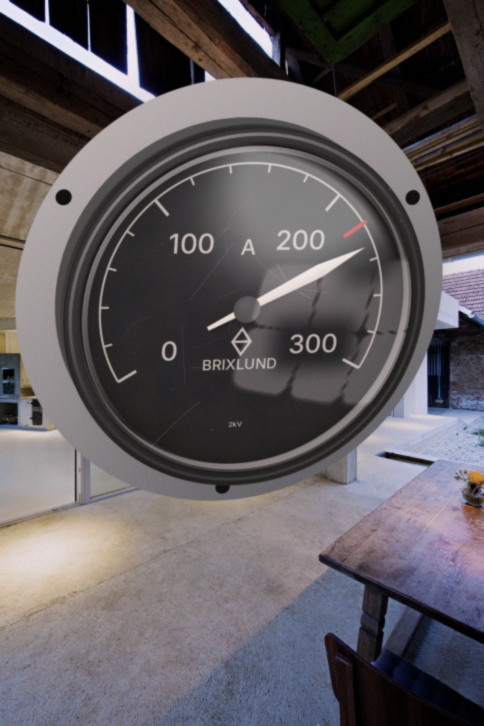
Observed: 230 A
